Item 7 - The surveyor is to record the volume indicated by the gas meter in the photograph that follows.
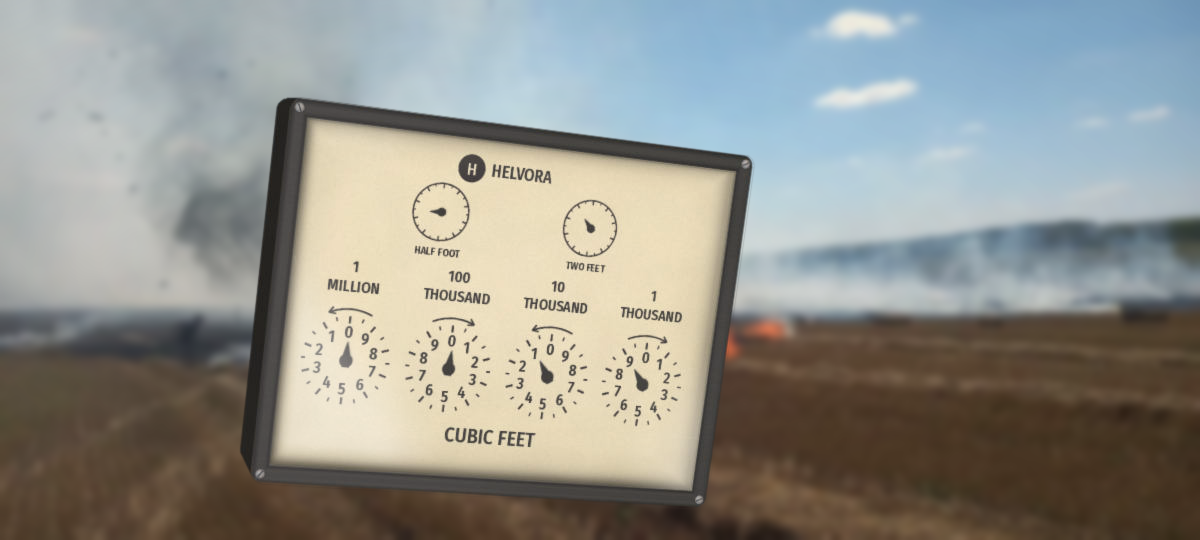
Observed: 900 ft³
